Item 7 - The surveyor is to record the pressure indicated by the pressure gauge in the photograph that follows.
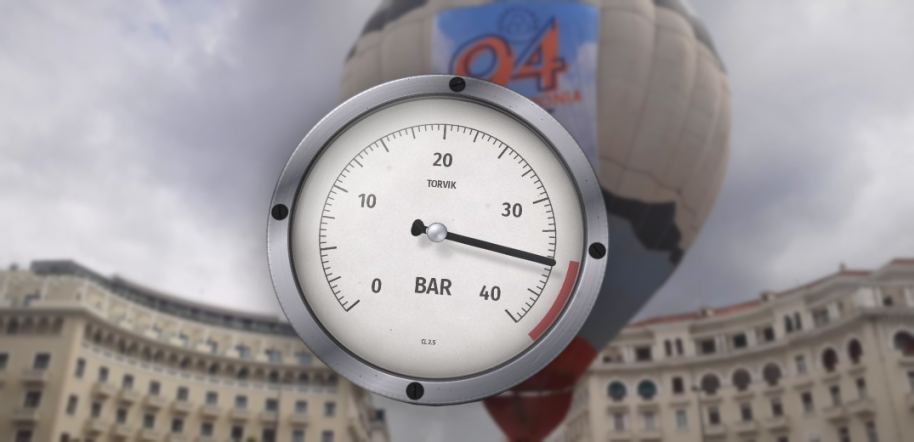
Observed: 35 bar
